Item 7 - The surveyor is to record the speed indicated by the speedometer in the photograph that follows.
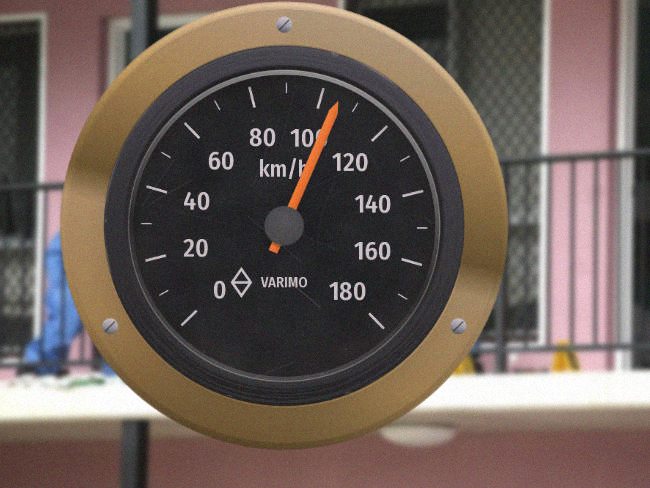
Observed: 105 km/h
